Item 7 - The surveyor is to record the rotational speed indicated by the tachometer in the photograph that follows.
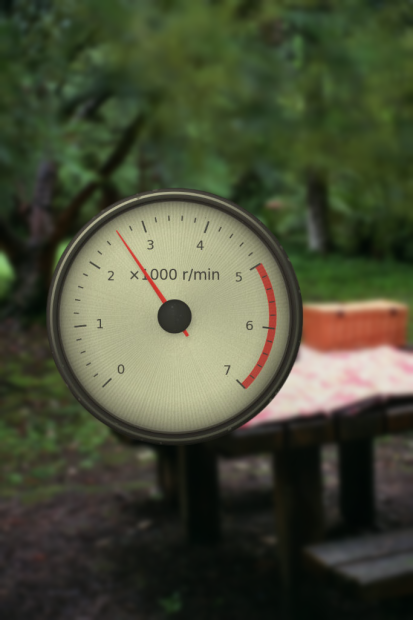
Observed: 2600 rpm
